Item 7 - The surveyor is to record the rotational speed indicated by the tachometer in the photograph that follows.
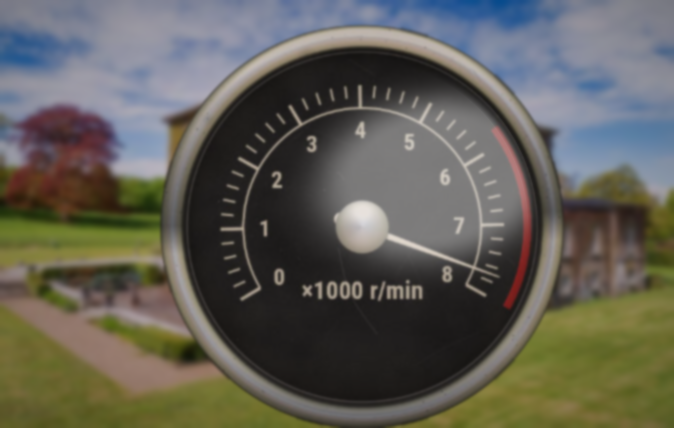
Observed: 7700 rpm
